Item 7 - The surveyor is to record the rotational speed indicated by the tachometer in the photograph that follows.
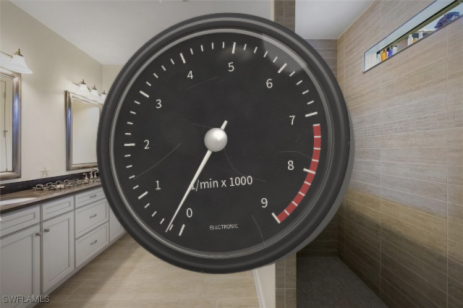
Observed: 200 rpm
